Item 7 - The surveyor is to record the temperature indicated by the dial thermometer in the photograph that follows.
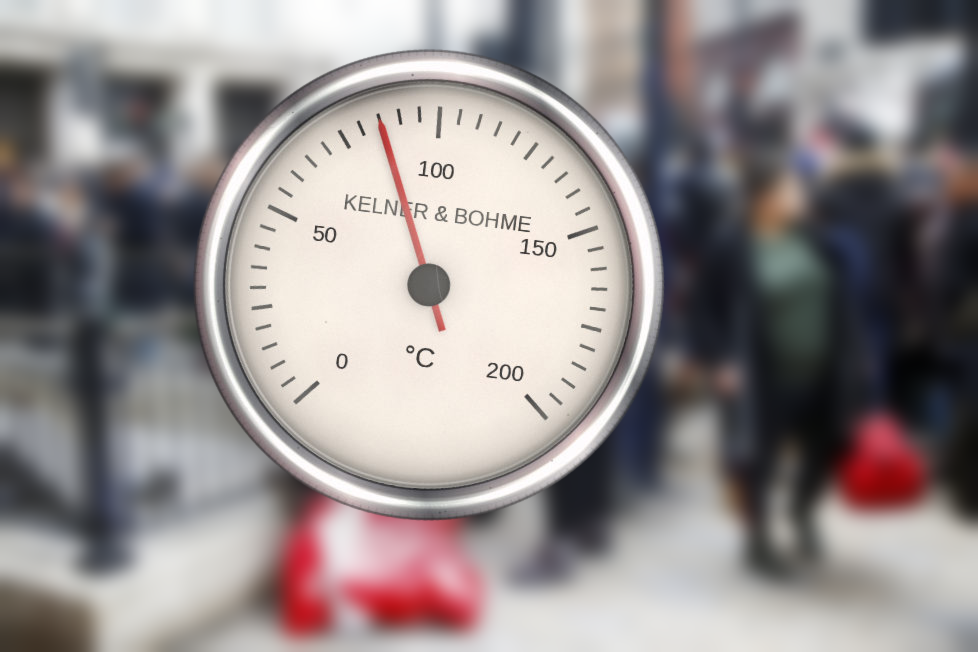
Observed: 85 °C
